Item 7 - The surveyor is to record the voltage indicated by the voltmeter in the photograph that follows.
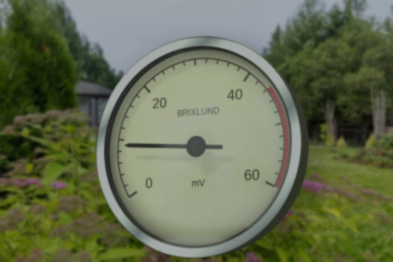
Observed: 9 mV
